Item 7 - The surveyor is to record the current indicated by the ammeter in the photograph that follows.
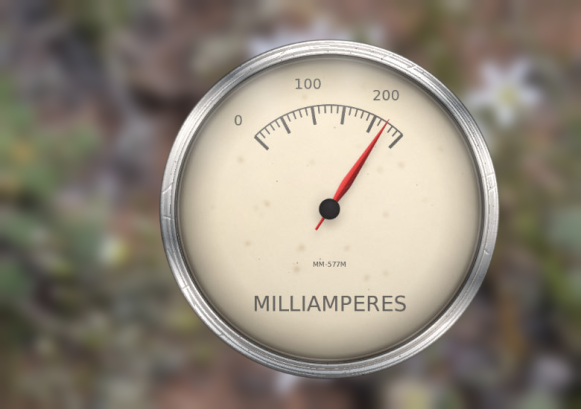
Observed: 220 mA
